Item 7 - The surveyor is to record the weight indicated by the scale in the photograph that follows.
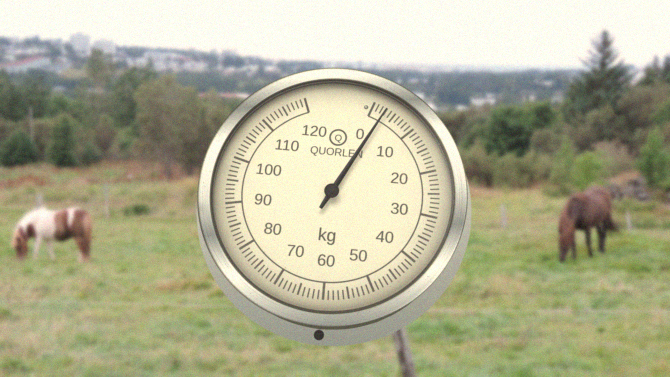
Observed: 3 kg
